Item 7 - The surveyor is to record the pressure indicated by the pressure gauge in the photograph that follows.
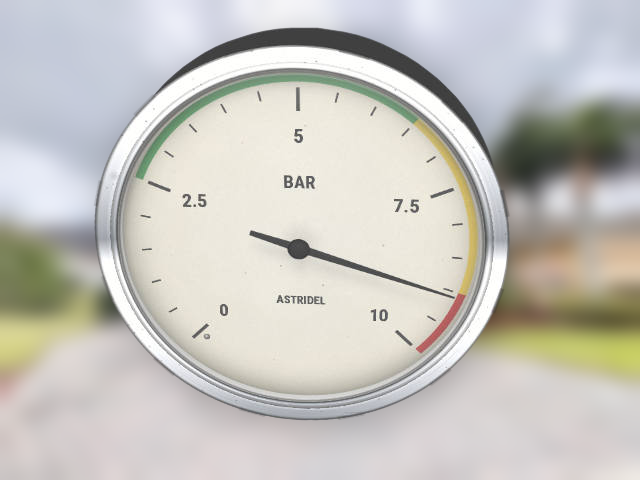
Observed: 9 bar
